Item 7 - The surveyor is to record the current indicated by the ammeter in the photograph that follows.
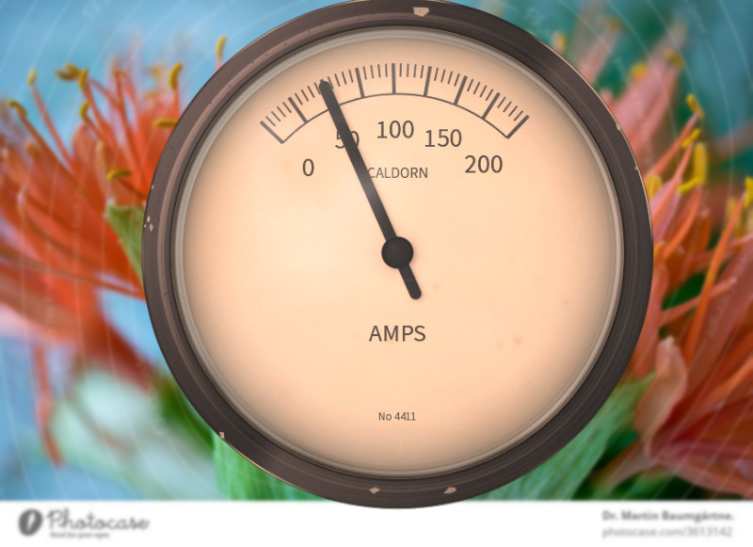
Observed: 50 A
